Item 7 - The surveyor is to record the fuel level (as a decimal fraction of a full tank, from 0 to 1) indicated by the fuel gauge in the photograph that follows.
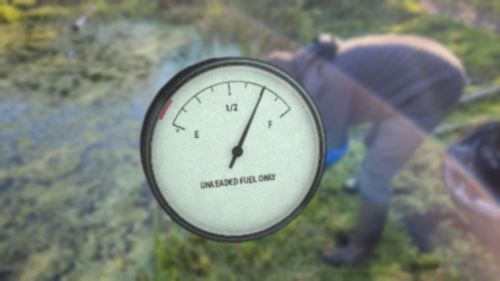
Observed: 0.75
